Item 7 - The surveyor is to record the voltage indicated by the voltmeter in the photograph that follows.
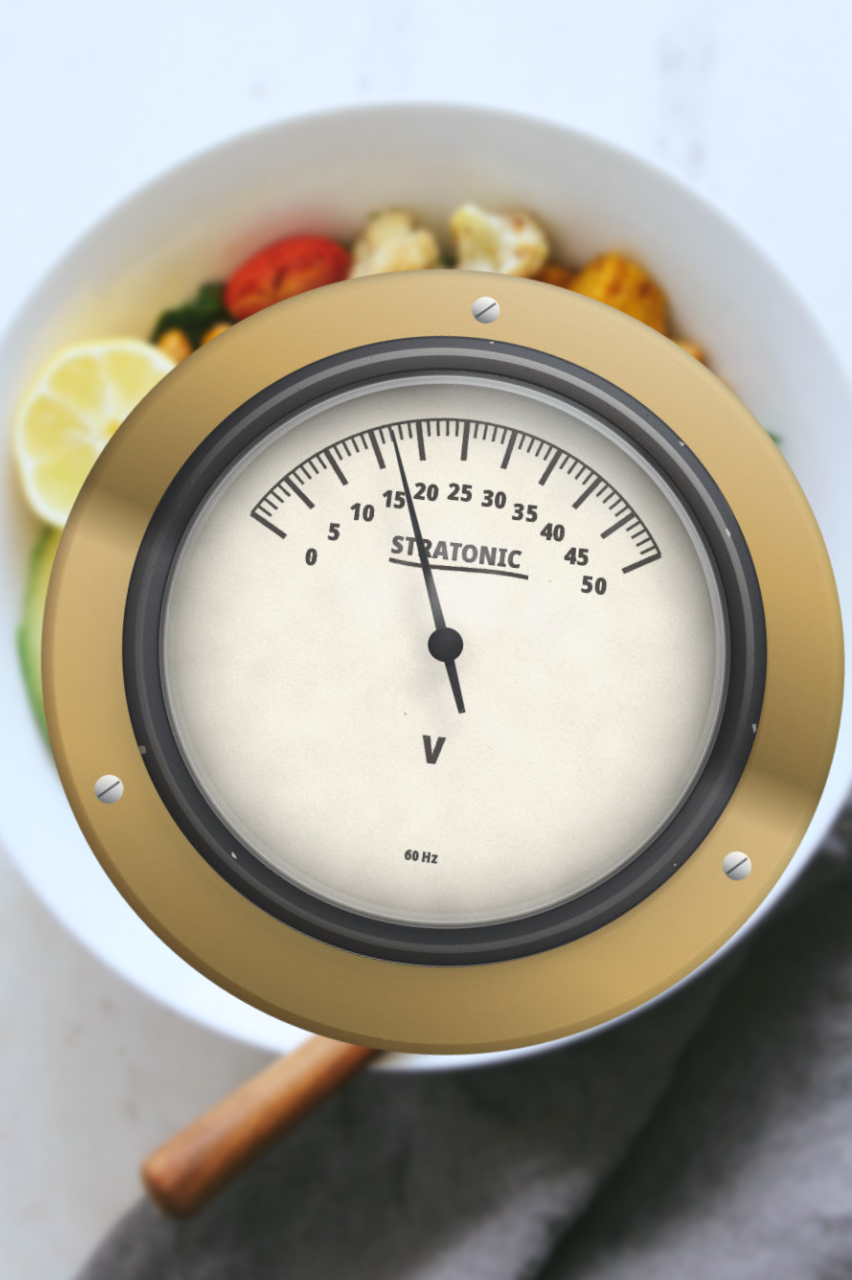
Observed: 17 V
